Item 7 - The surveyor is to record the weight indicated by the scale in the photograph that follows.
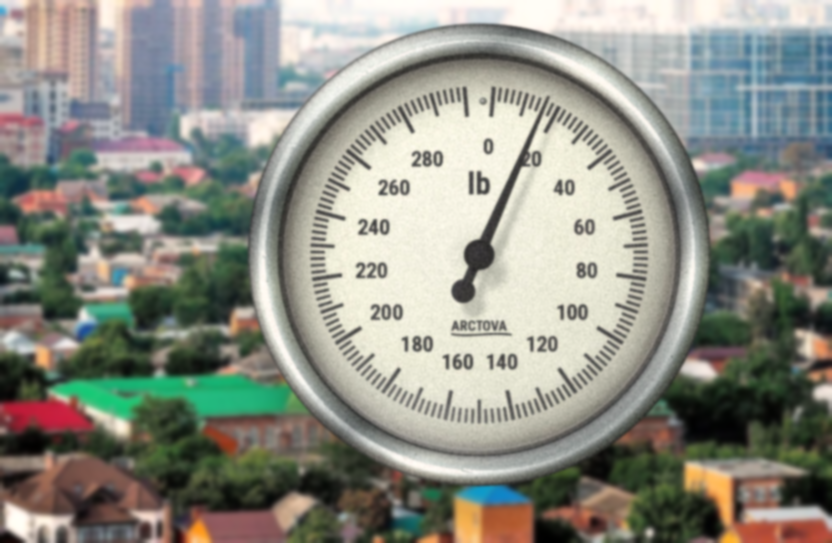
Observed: 16 lb
